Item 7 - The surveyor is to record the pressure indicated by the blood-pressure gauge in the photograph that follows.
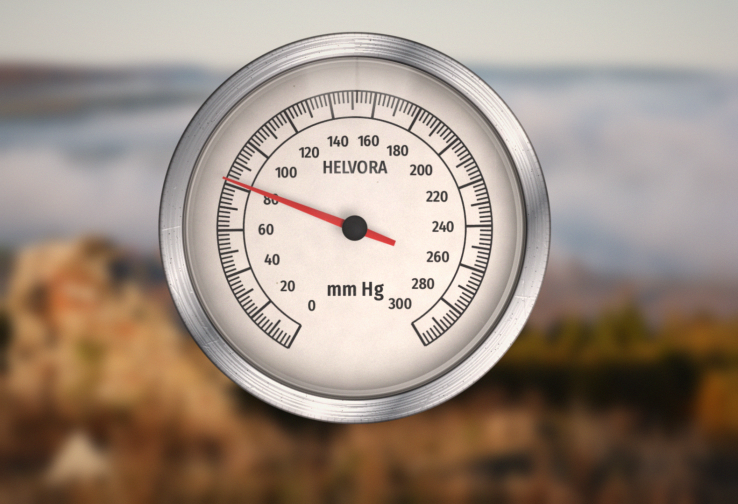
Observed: 82 mmHg
